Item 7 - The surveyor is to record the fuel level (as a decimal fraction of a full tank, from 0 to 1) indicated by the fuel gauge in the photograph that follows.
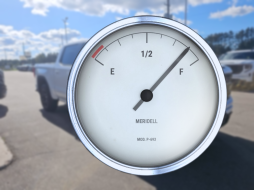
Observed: 0.875
